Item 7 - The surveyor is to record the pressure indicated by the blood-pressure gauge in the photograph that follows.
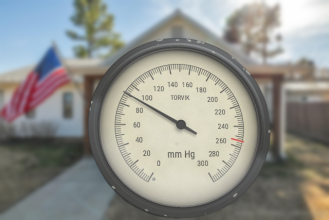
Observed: 90 mmHg
